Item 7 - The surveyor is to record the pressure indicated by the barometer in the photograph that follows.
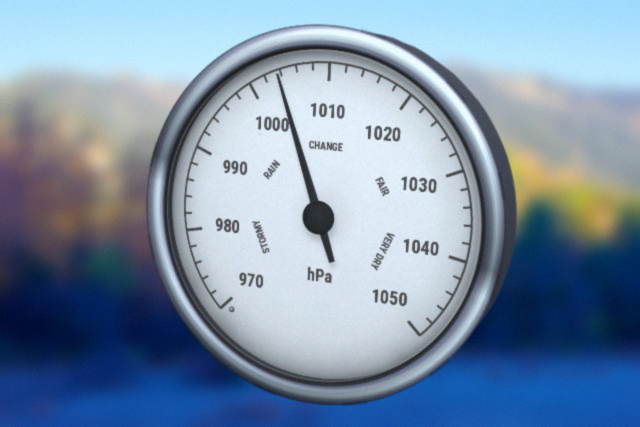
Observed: 1004 hPa
